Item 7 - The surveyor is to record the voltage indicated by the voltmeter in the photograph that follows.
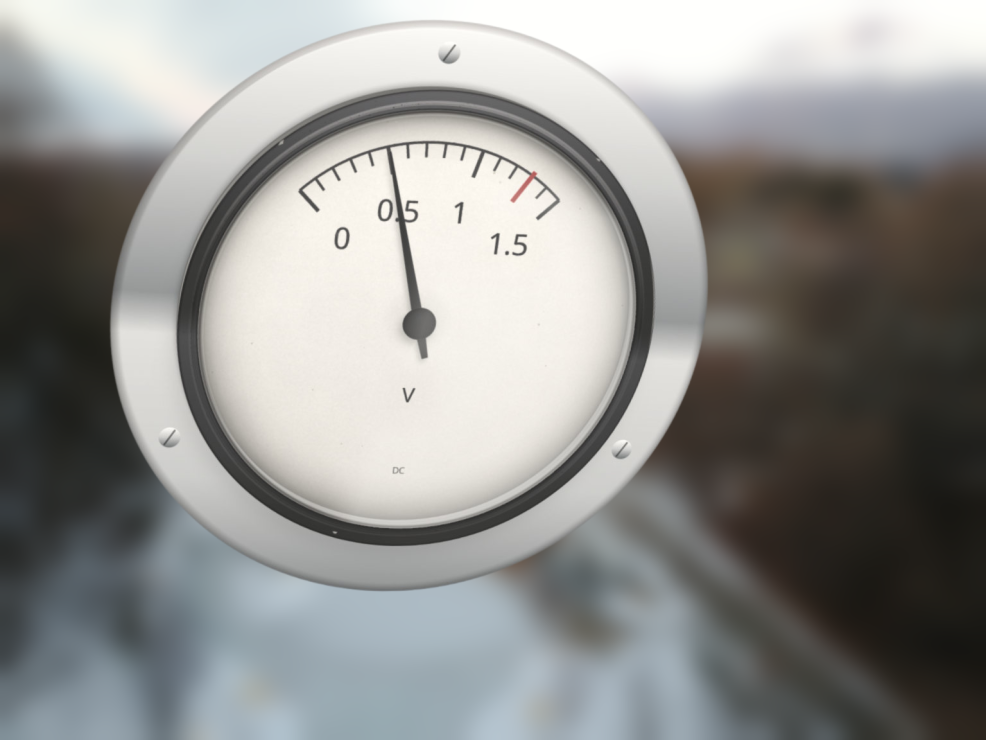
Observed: 0.5 V
